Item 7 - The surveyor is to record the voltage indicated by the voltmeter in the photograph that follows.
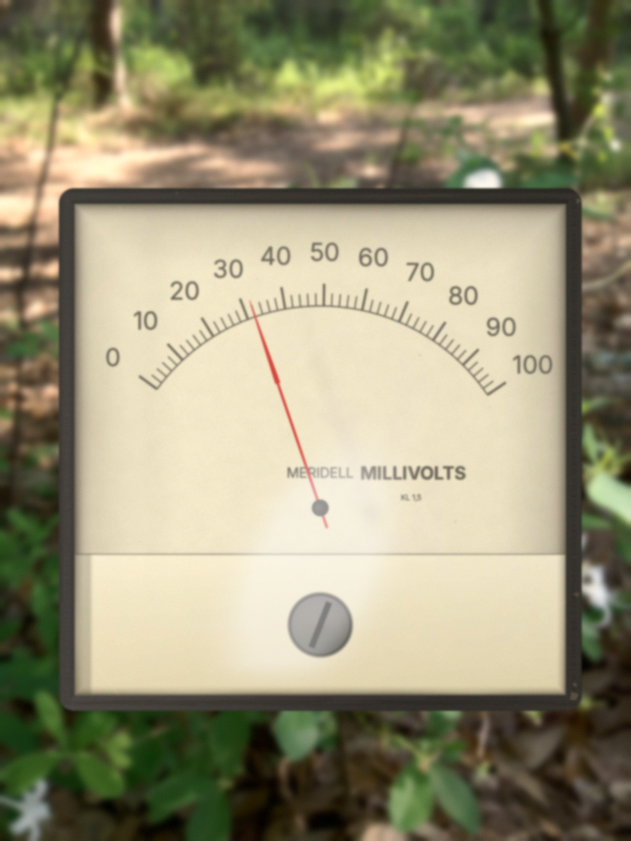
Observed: 32 mV
